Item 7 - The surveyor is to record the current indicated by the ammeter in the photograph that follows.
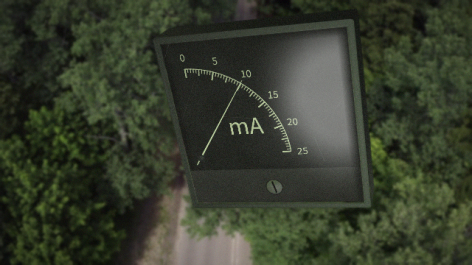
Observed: 10 mA
